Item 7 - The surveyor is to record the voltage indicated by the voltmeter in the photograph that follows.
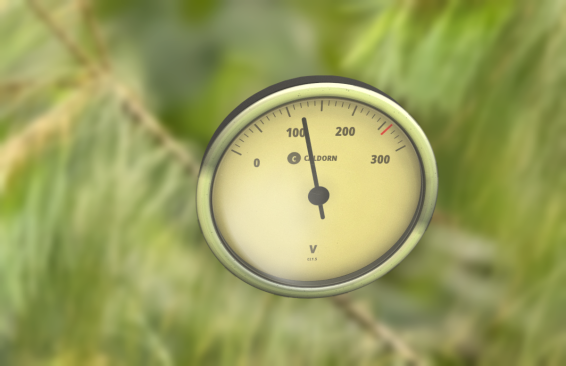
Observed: 120 V
